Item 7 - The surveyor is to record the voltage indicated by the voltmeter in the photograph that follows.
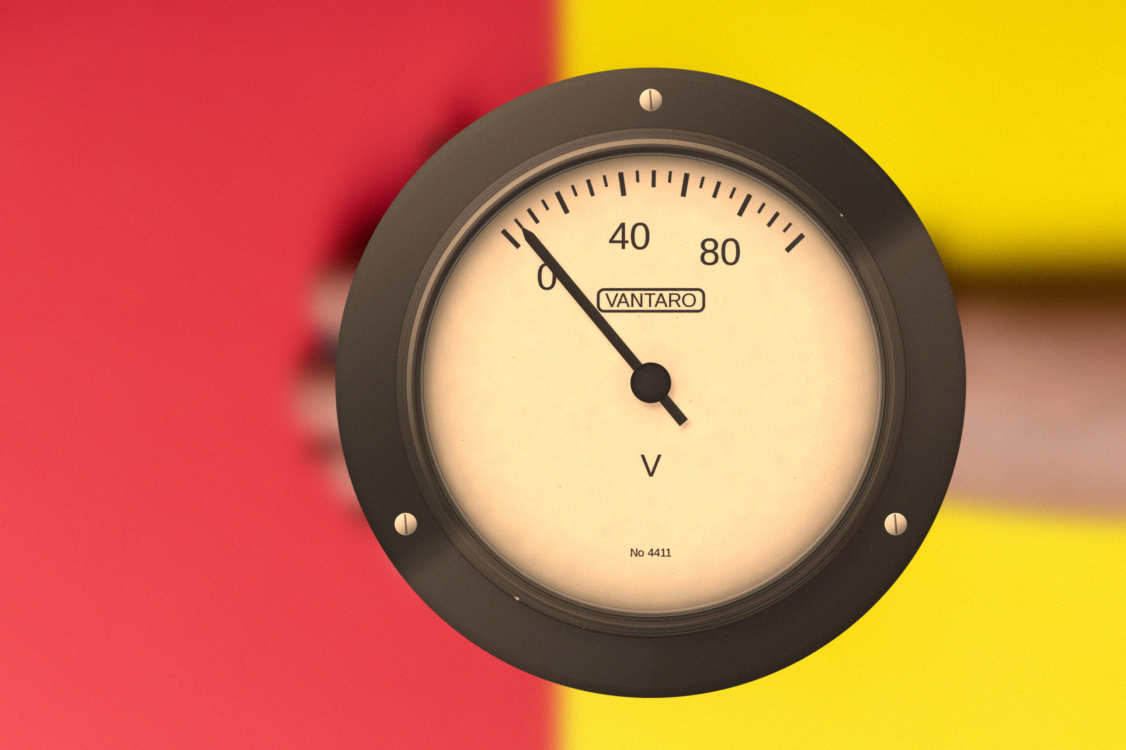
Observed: 5 V
